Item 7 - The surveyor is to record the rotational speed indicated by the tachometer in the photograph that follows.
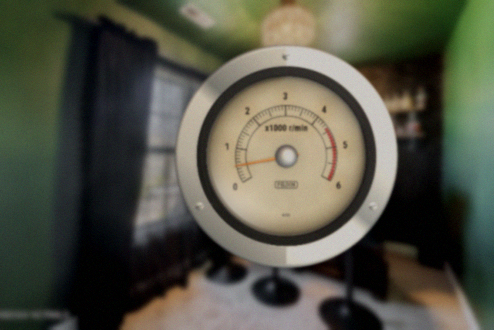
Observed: 500 rpm
